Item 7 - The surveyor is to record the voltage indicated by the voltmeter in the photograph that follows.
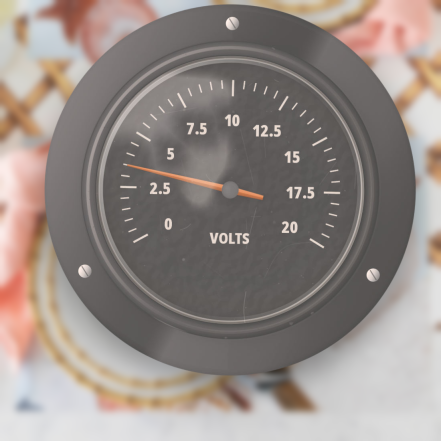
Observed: 3.5 V
